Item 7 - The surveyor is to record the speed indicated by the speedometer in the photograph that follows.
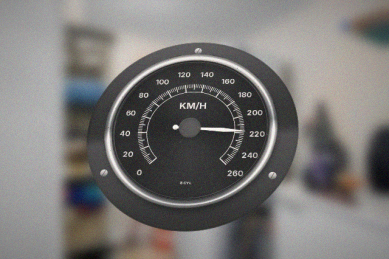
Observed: 220 km/h
